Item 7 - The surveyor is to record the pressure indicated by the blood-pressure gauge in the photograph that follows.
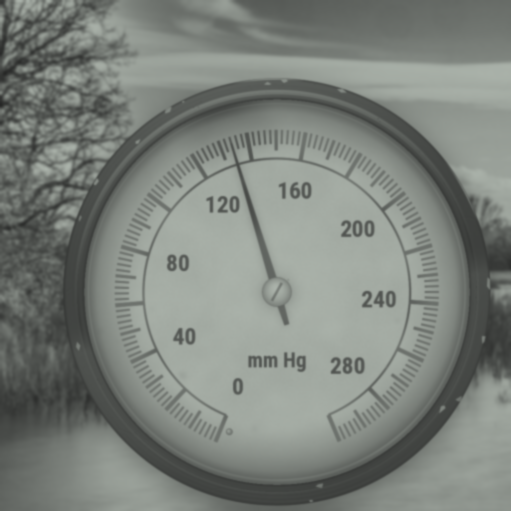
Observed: 134 mmHg
